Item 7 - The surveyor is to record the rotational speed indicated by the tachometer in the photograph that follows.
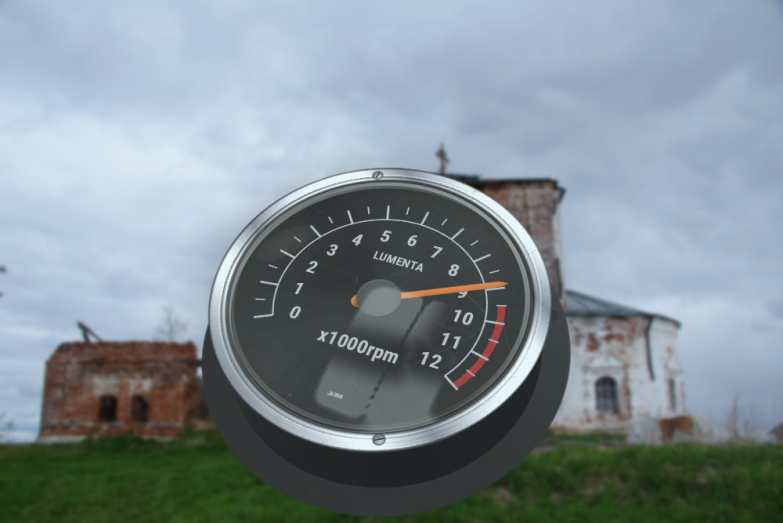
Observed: 9000 rpm
